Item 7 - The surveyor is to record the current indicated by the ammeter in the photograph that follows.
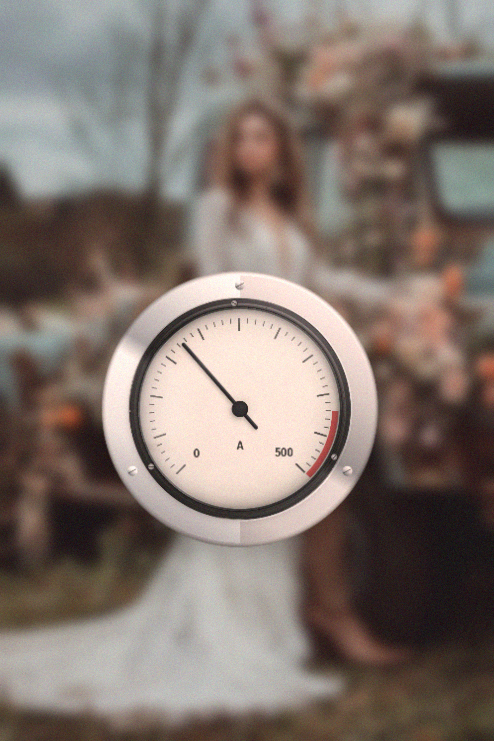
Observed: 175 A
